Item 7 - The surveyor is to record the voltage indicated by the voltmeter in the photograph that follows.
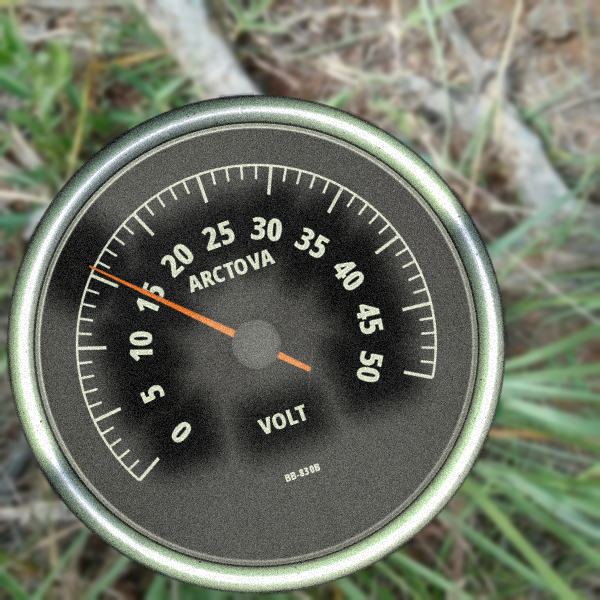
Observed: 15.5 V
